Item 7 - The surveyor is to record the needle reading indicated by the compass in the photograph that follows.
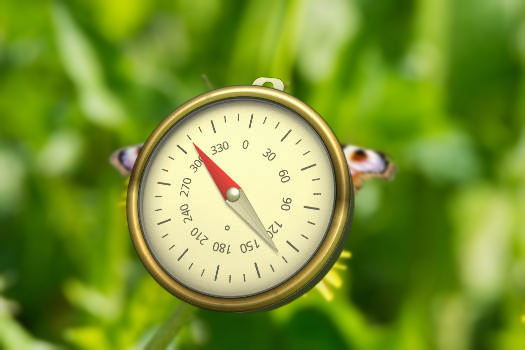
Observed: 310 °
